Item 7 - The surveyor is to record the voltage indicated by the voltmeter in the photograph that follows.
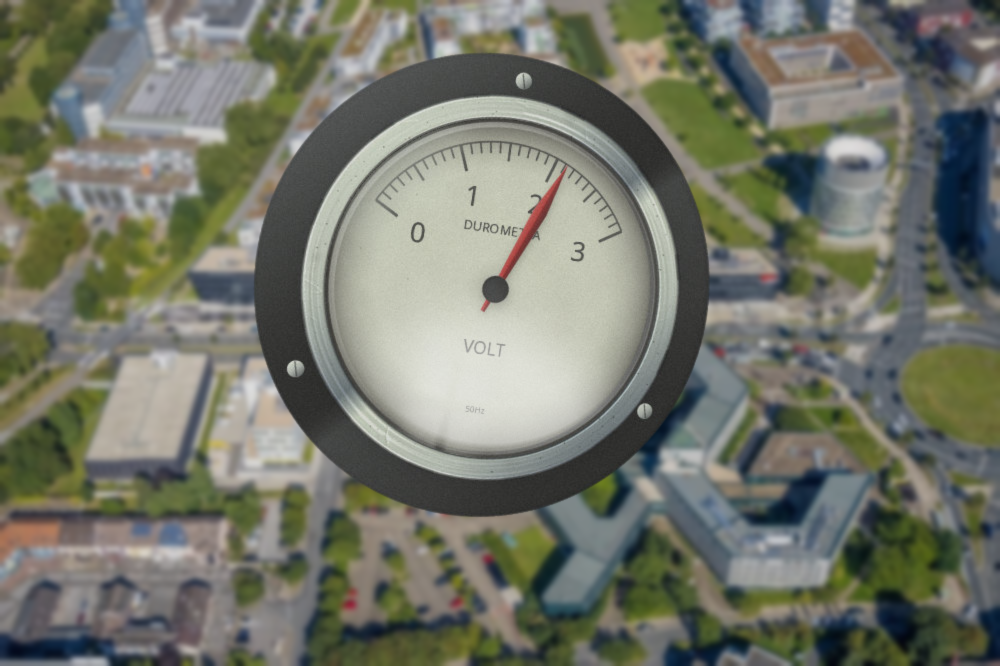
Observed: 2.1 V
